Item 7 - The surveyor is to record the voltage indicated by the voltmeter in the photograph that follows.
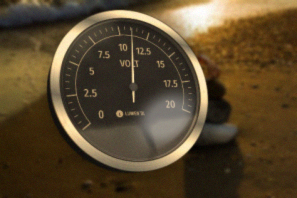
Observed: 11 V
